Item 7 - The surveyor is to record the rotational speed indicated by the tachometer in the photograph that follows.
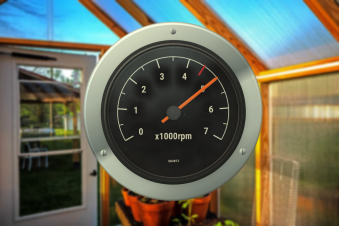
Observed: 5000 rpm
